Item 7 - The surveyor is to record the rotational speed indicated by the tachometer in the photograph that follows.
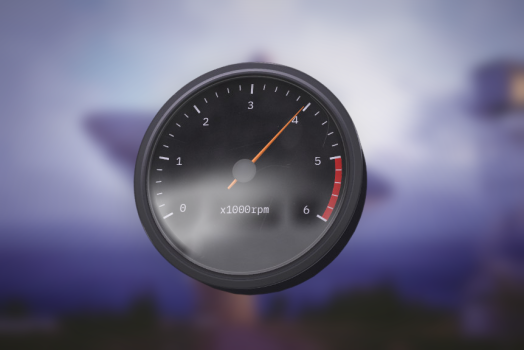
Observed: 4000 rpm
